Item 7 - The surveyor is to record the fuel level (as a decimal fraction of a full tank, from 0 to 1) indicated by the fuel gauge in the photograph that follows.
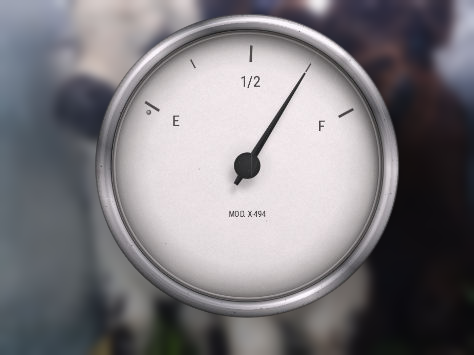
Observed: 0.75
